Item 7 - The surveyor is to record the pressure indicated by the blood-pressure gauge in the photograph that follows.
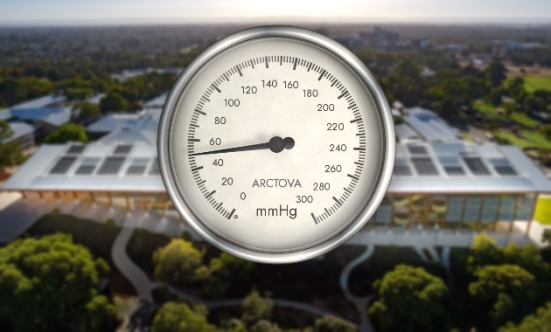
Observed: 50 mmHg
